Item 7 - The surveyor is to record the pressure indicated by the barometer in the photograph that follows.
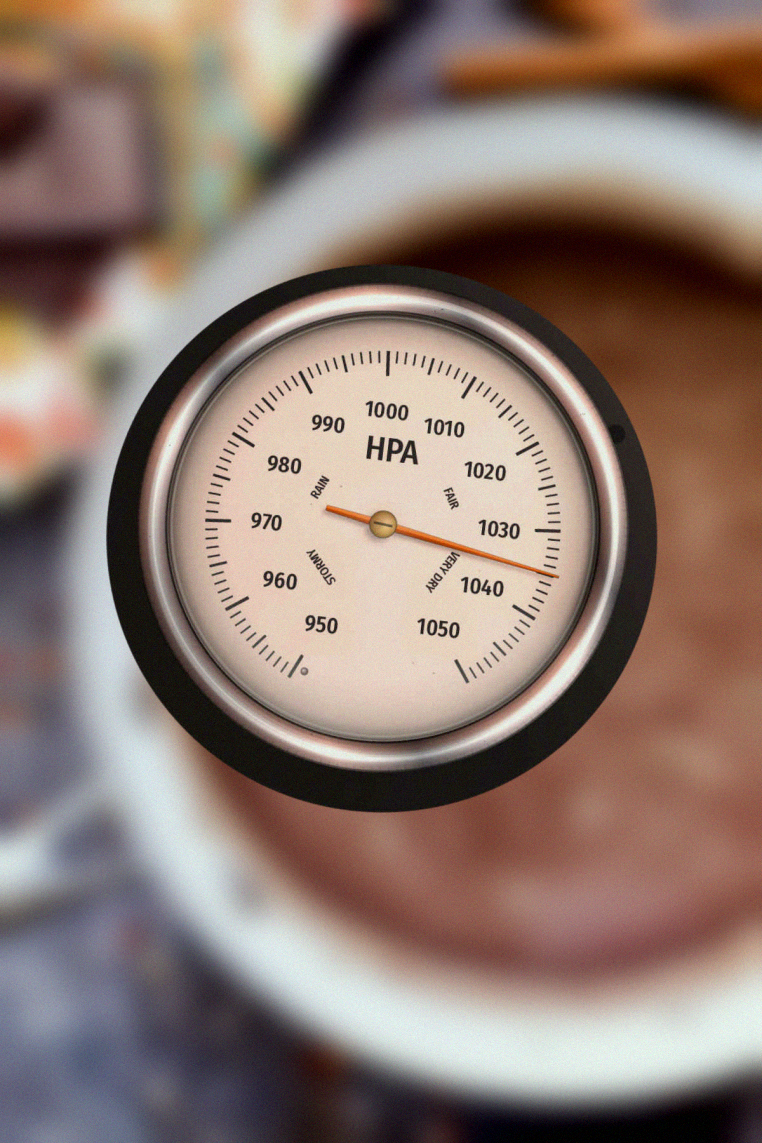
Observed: 1035 hPa
